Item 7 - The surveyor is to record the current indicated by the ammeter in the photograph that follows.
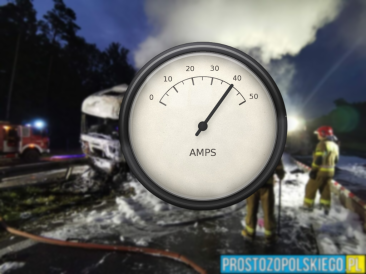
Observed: 40 A
